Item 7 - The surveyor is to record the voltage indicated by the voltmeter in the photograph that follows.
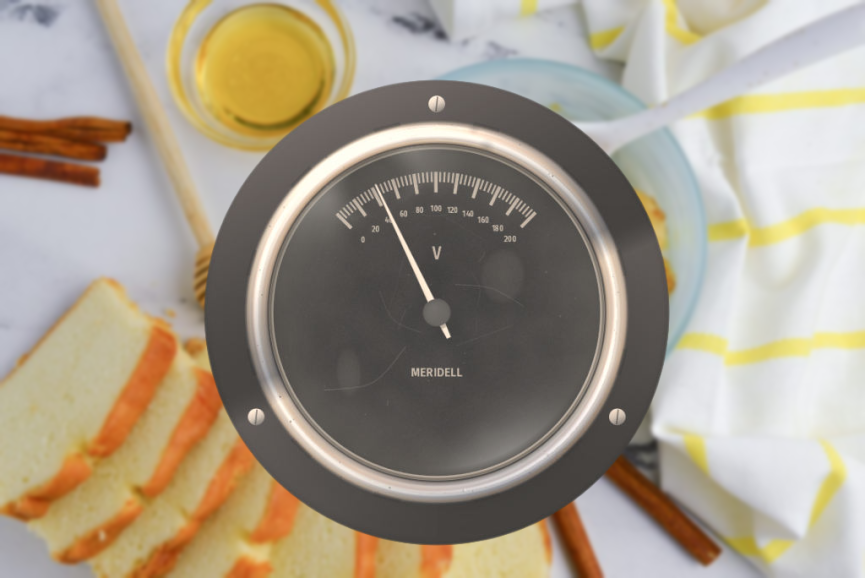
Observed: 44 V
